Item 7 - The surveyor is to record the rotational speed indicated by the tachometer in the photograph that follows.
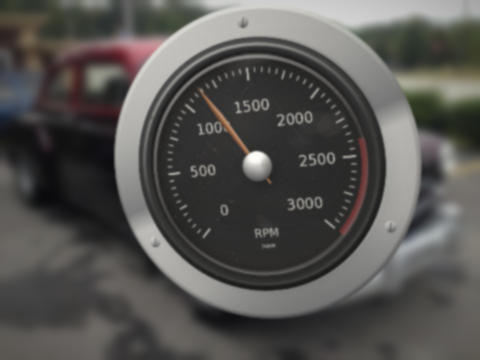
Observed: 1150 rpm
